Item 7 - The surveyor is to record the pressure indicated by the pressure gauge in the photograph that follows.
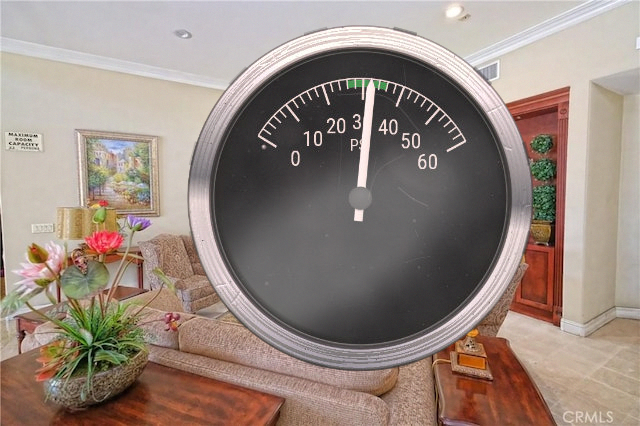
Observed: 32 psi
